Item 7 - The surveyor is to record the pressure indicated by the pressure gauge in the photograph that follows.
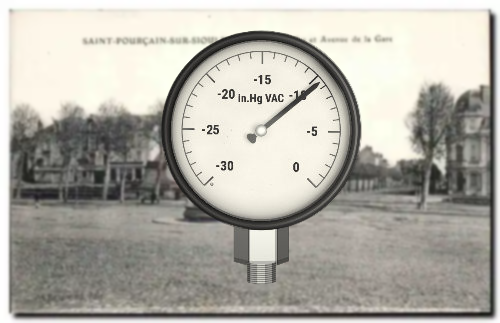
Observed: -9.5 inHg
